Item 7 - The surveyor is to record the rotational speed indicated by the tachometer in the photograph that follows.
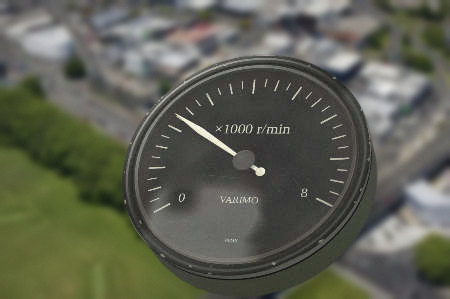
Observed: 2250 rpm
